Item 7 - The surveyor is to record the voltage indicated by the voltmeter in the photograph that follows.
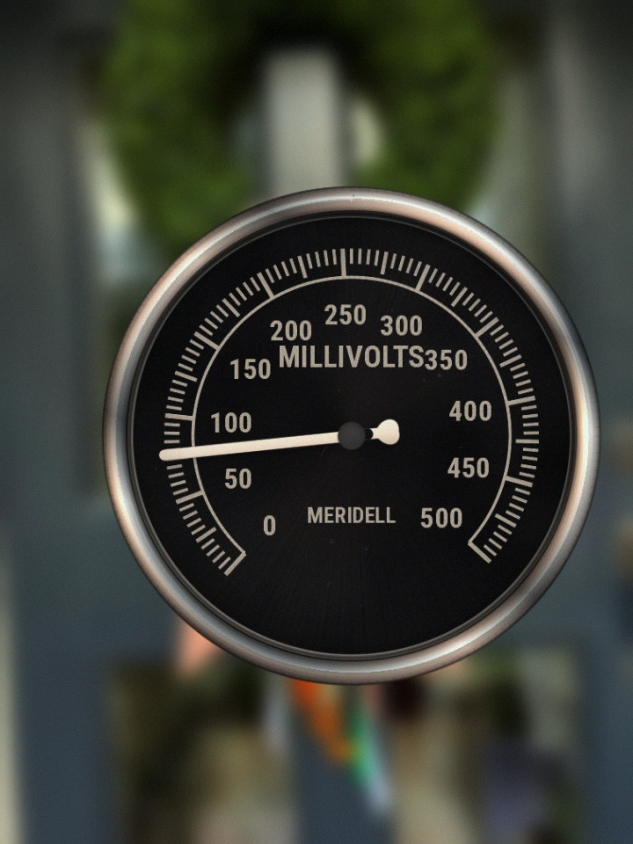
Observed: 77.5 mV
